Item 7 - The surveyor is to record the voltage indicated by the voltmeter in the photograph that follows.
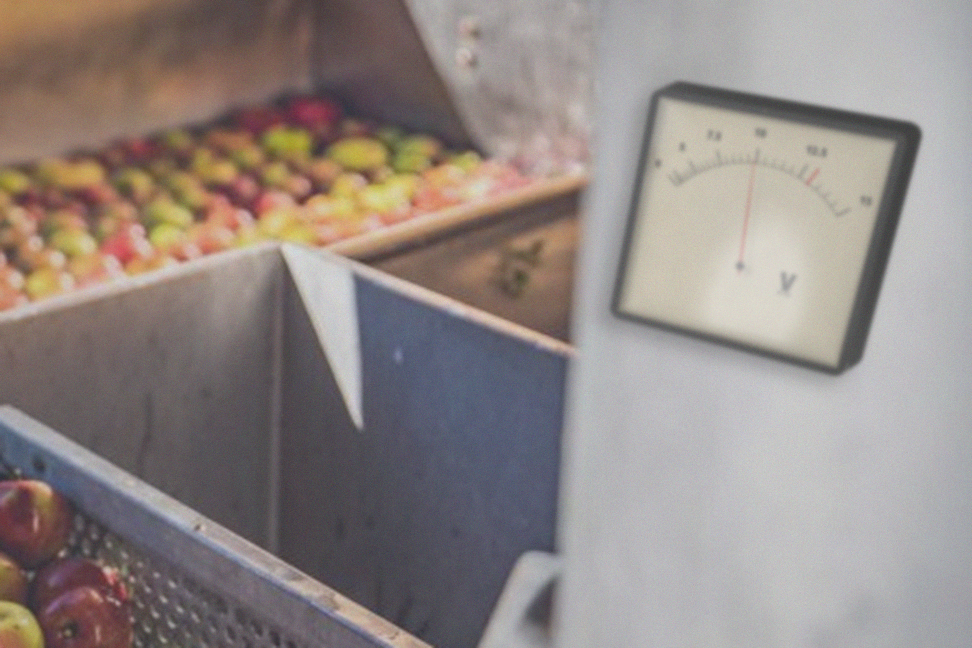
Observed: 10 V
